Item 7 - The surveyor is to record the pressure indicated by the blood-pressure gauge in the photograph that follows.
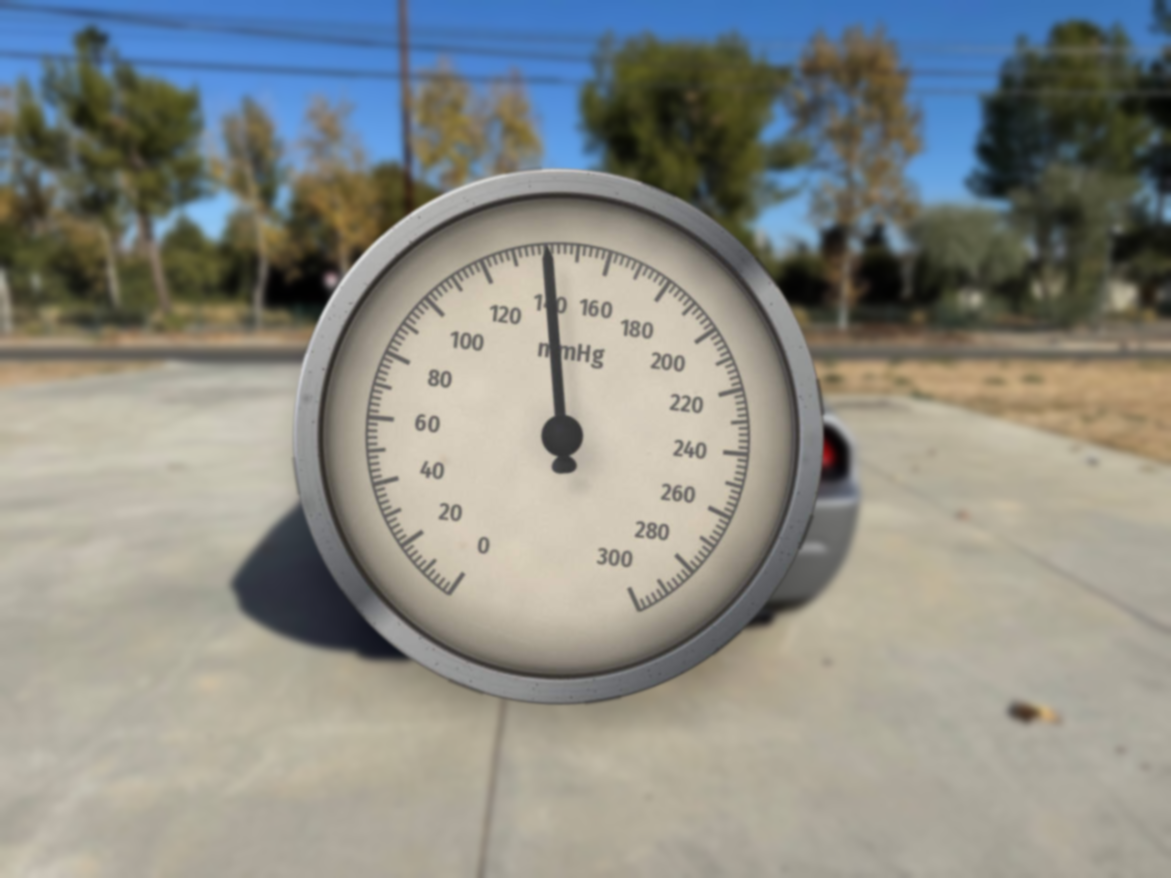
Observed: 140 mmHg
